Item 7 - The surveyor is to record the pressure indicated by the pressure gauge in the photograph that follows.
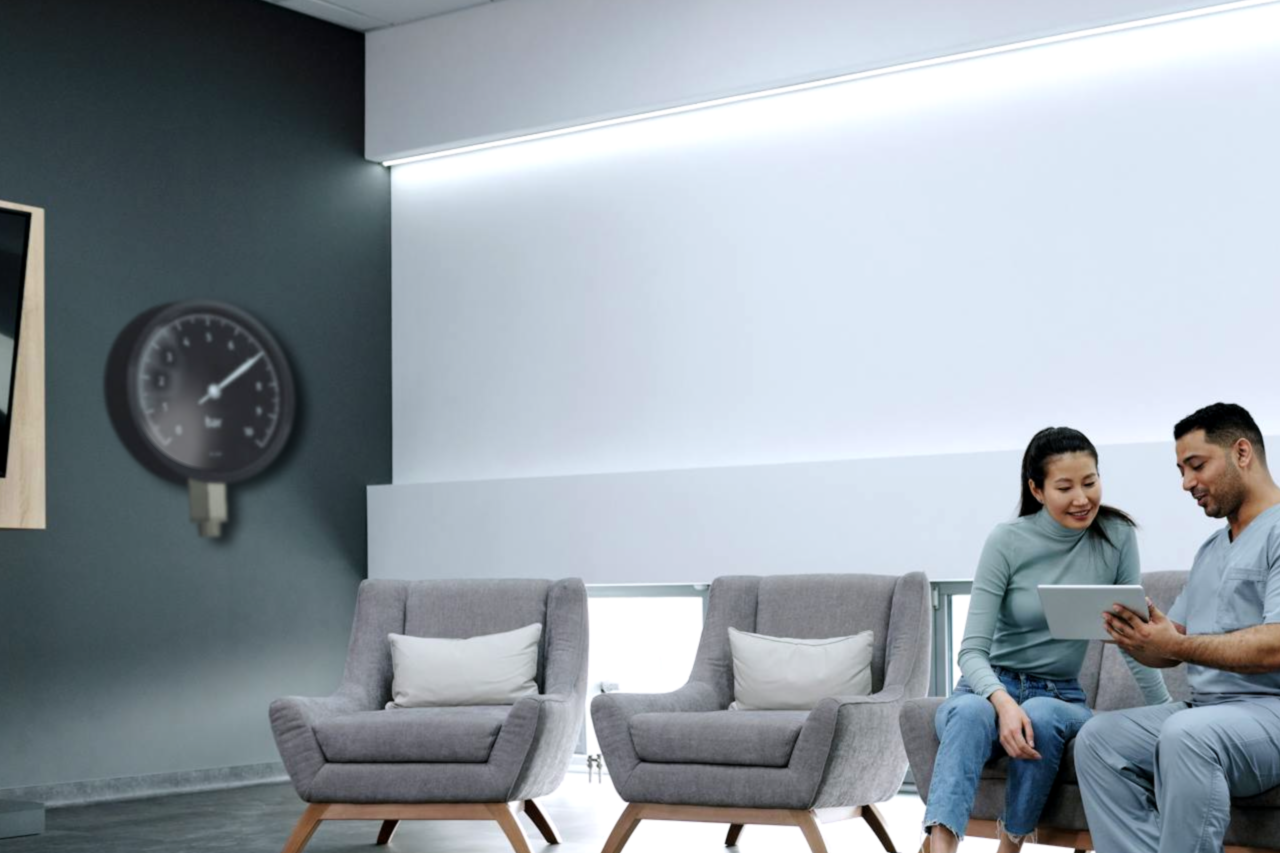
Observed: 7 bar
